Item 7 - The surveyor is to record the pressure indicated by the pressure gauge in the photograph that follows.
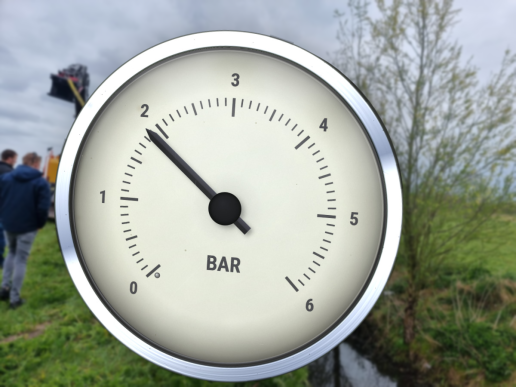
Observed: 1.9 bar
